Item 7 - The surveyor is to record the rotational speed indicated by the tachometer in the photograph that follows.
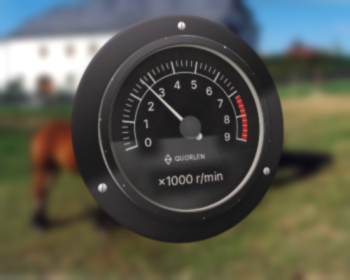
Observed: 2600 rpm
